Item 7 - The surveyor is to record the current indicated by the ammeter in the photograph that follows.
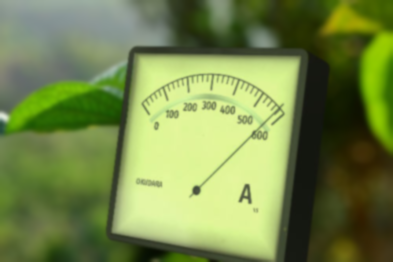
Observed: 580 A
